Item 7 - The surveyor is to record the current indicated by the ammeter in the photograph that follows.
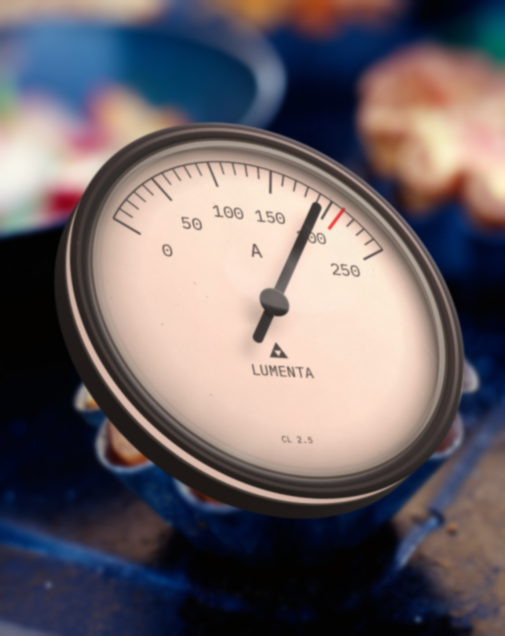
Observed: 190 A
